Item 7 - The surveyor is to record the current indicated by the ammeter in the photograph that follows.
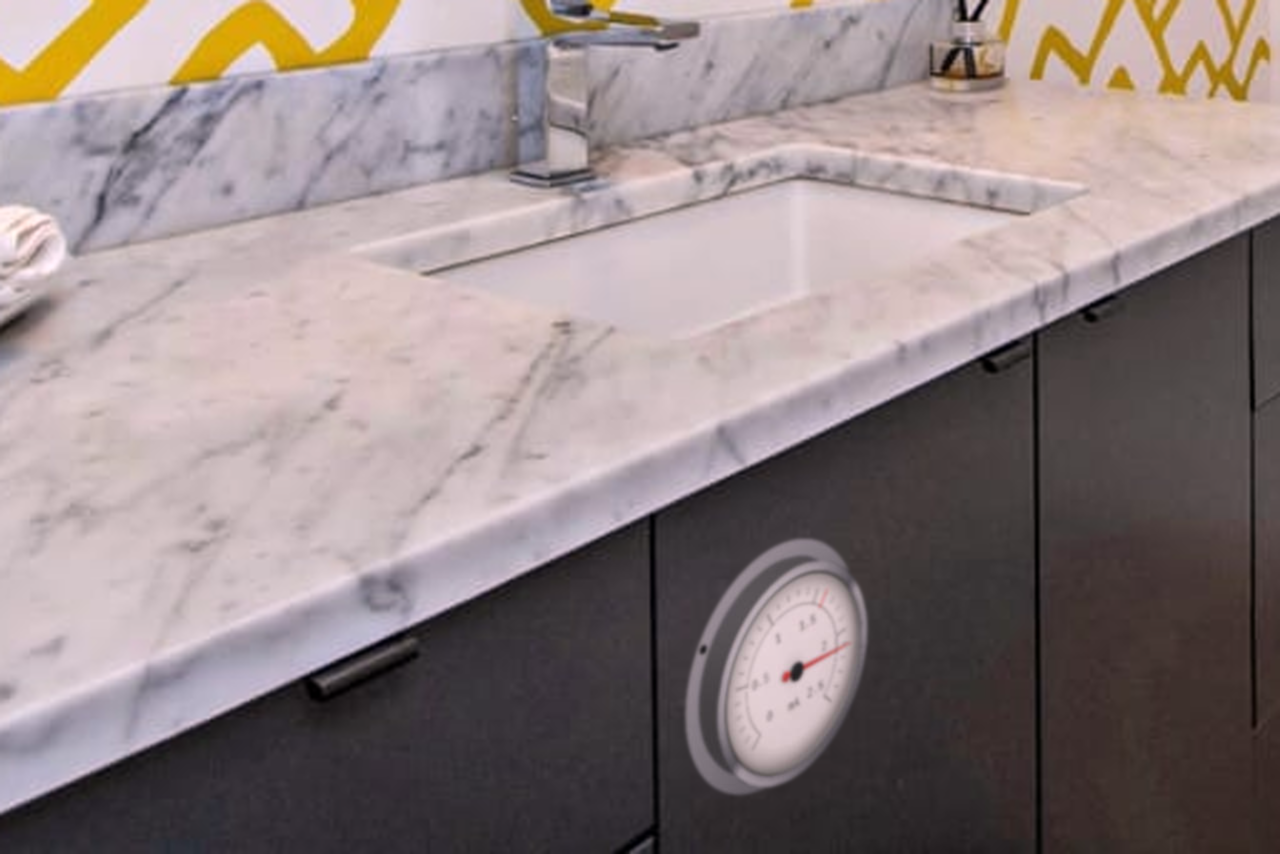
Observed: 2.1 mA
